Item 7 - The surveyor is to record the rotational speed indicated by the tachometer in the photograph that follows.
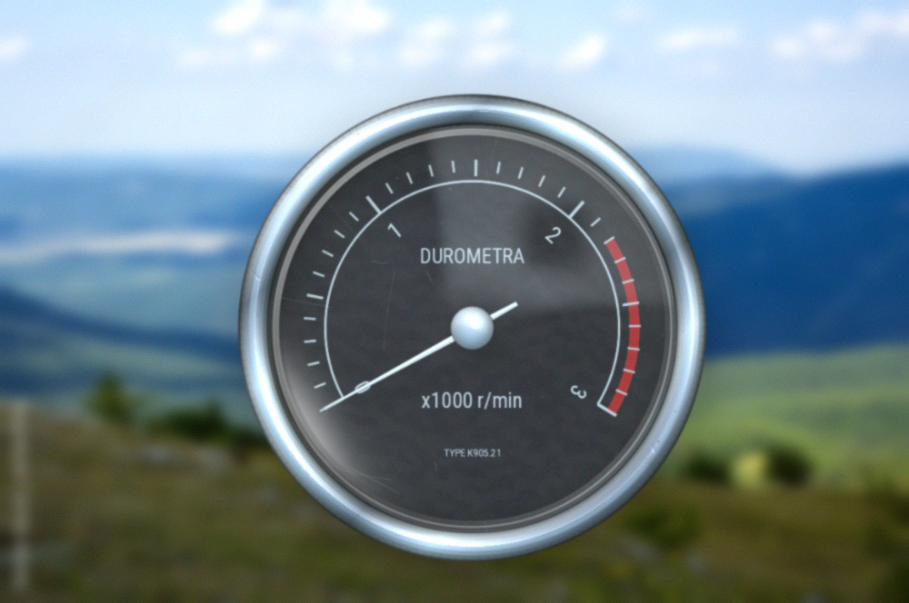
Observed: 0 rpm
